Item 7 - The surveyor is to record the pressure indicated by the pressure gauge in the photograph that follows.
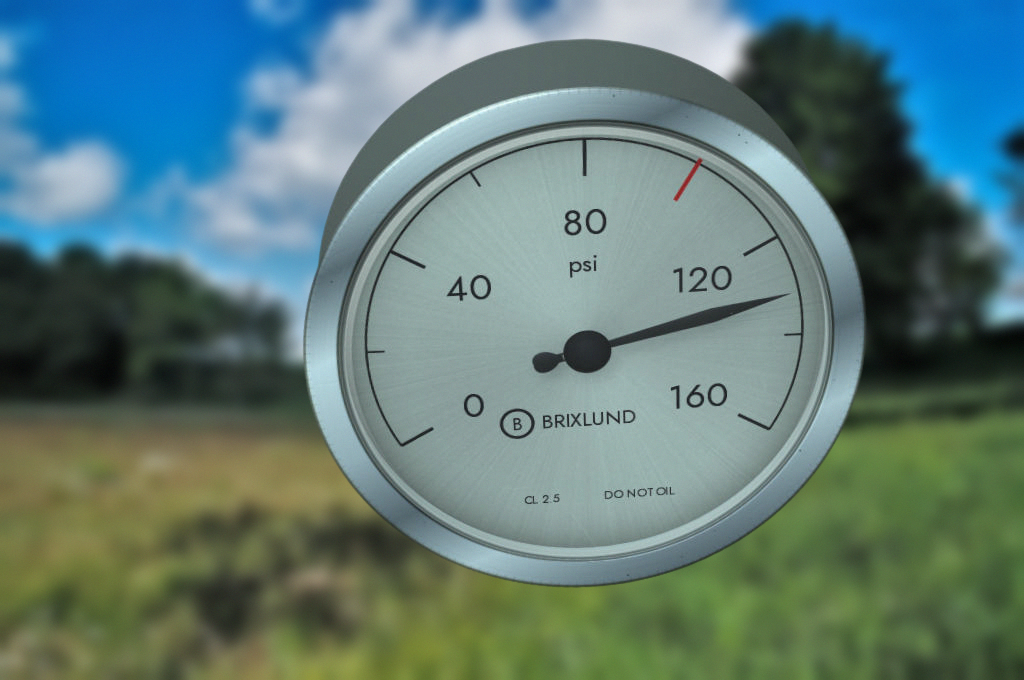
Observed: 130 psi
